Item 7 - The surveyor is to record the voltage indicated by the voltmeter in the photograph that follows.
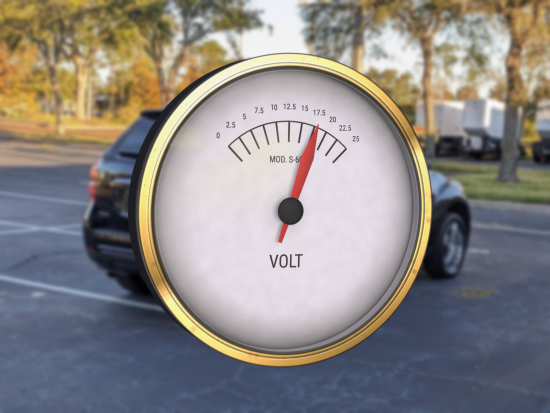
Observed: 17.5 V
